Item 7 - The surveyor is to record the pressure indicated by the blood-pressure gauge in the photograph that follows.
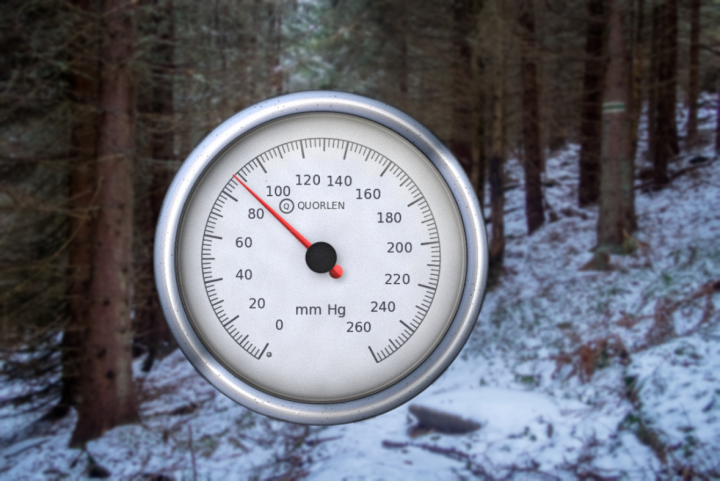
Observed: 88 mmHg
